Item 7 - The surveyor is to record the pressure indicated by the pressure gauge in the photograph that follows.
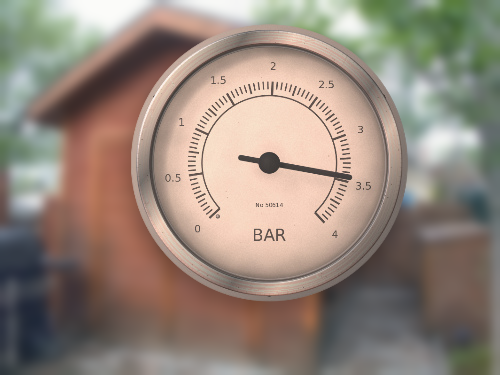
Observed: 3.45 bar
